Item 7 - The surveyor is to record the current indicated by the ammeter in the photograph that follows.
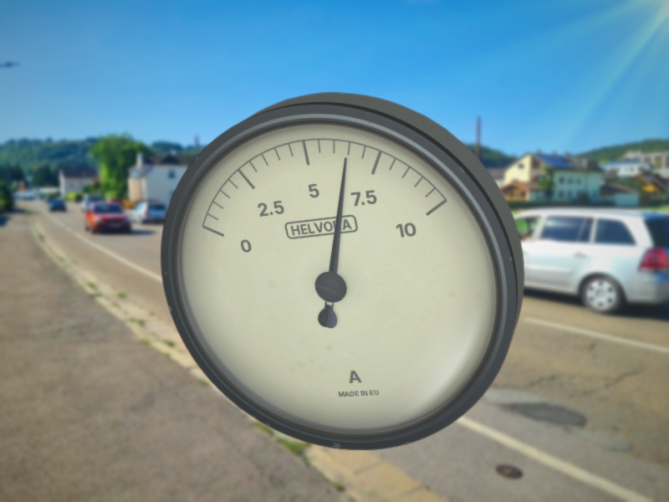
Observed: 6.5 A
